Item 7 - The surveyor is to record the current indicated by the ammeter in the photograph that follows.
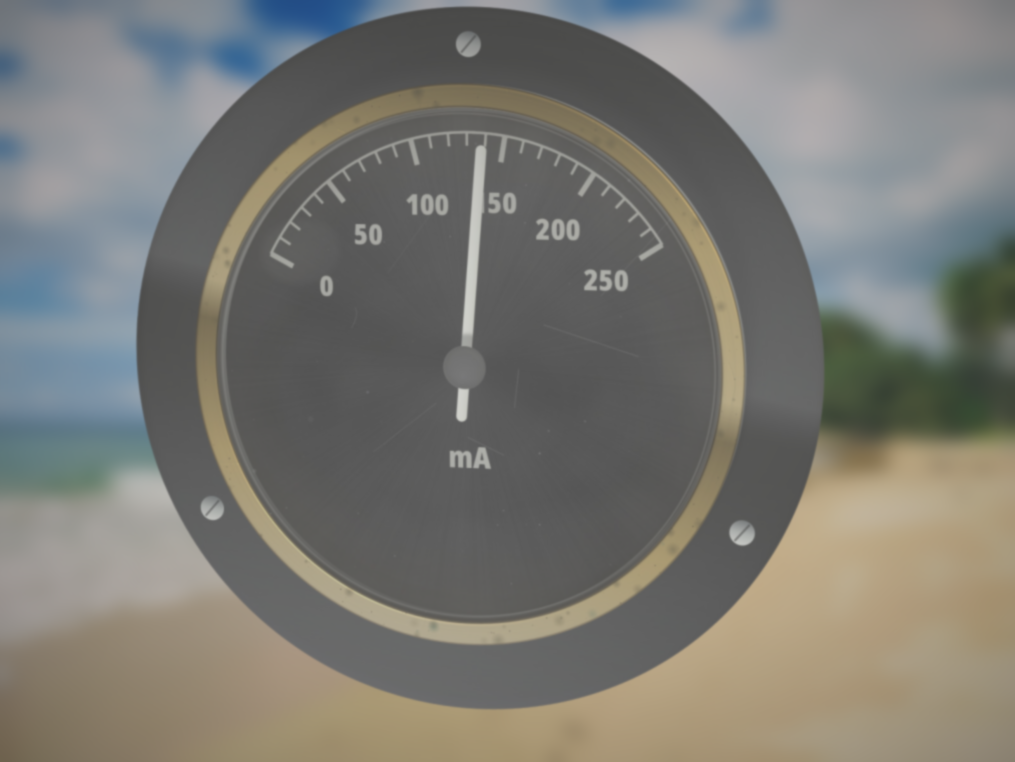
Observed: 140 mA
